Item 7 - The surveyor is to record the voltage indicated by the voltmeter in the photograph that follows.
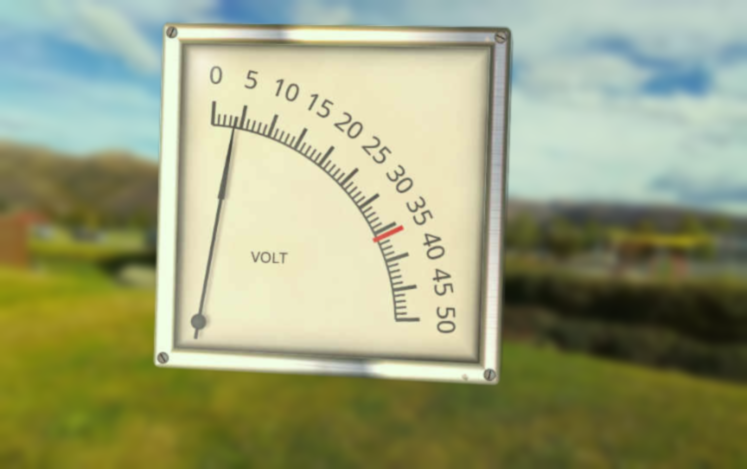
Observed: 4 V
